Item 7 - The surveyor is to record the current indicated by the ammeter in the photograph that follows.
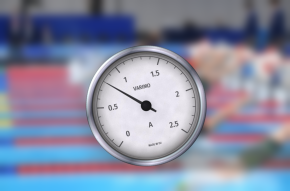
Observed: 0.8 A
